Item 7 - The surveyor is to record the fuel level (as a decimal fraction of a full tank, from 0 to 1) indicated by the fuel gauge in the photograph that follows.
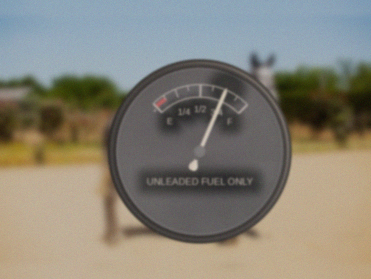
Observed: 0.75
